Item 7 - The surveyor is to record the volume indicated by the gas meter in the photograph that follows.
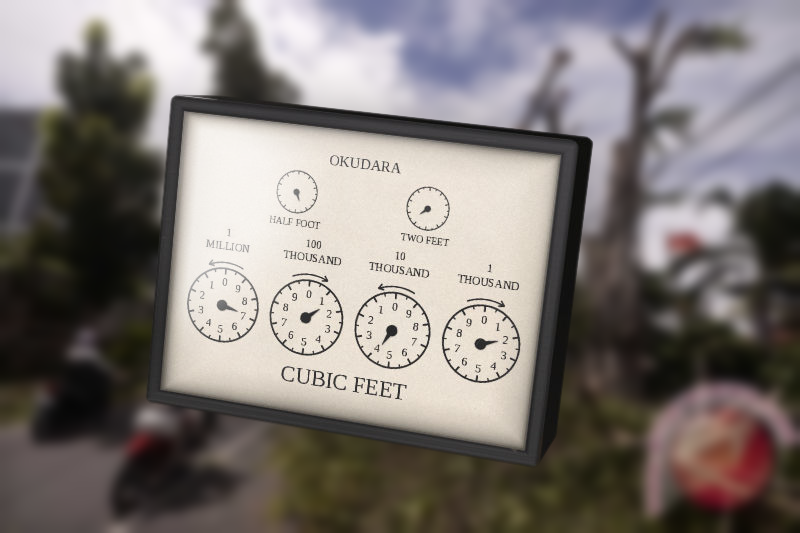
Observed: 714200 ft³
